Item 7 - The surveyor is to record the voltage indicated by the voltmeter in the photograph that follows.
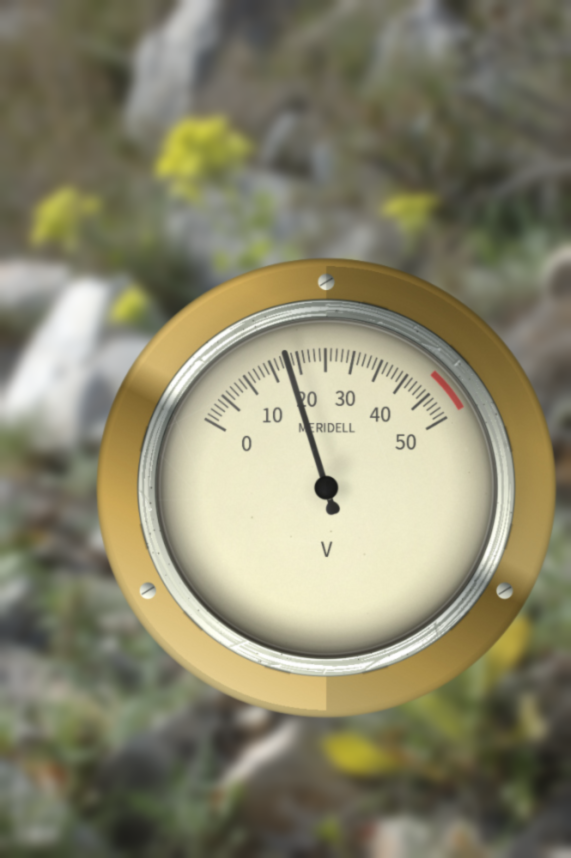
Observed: 18 V
